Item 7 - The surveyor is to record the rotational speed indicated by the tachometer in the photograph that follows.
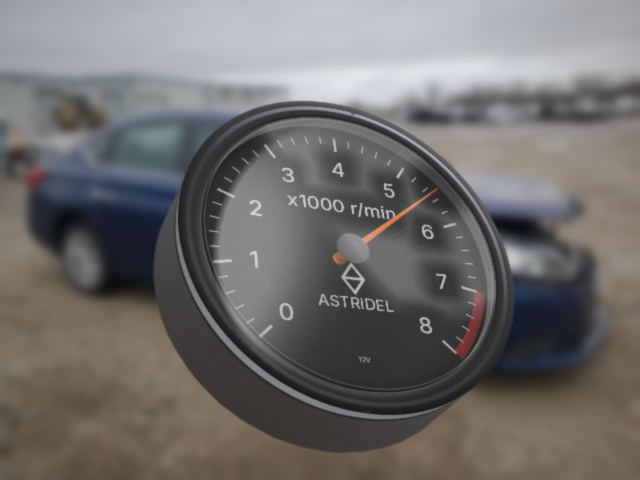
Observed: 5500 rpm
